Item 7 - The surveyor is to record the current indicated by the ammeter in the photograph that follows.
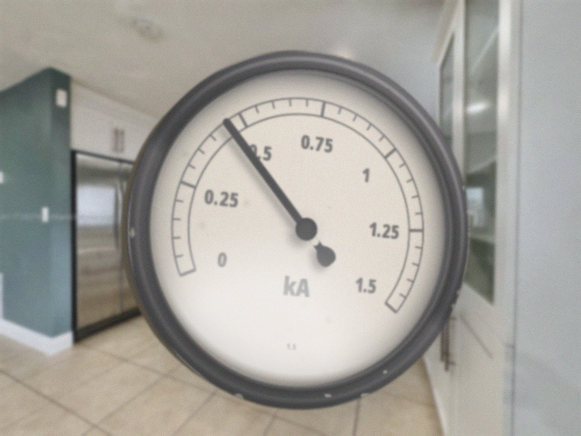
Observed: 0.45 kA
